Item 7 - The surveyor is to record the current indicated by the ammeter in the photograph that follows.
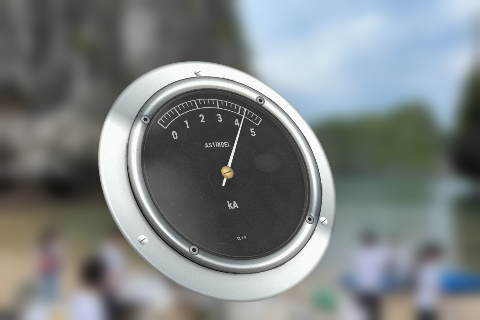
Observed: 4.2 kA
